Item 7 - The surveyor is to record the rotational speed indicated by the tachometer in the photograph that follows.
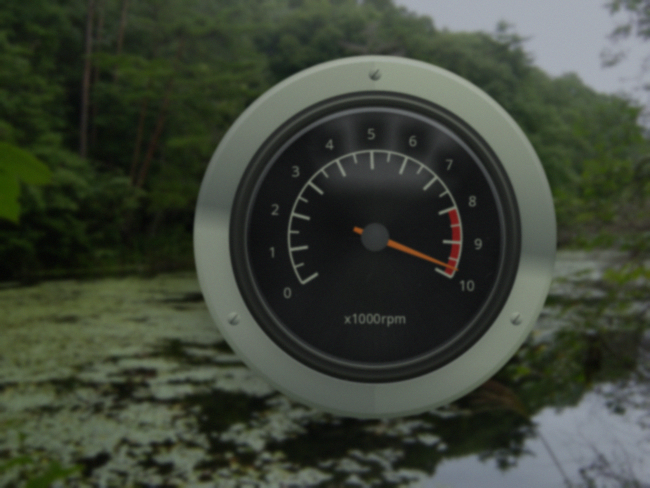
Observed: 9750 rpm
